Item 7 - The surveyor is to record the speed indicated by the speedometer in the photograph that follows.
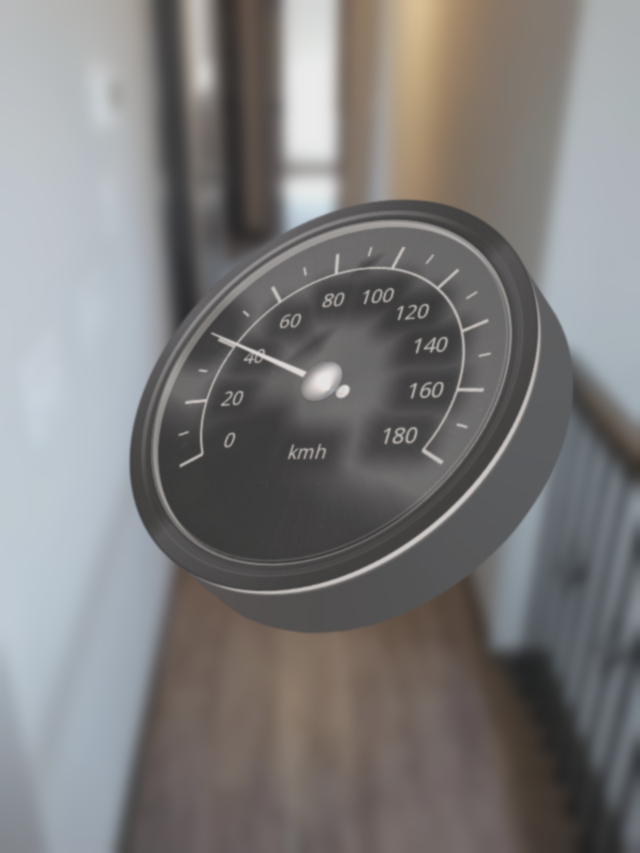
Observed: 40 km/h
